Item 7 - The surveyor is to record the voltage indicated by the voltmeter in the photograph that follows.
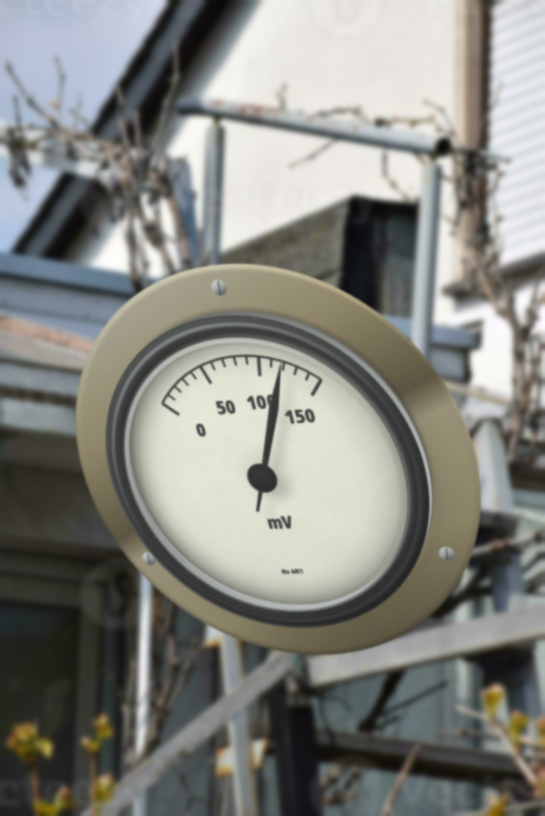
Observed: 120 mV
